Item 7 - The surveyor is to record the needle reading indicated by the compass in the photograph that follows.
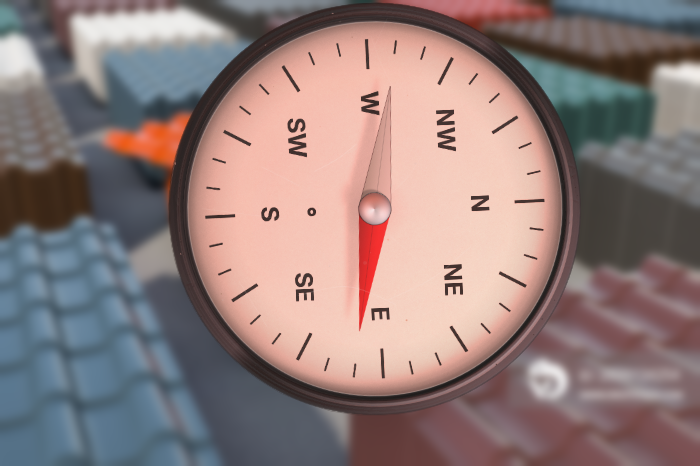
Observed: 100 °
